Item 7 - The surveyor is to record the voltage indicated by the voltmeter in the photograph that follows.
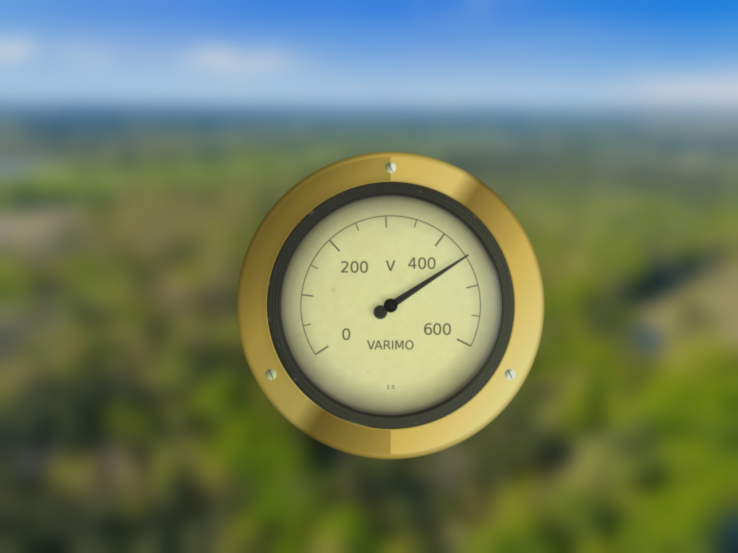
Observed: 450 V
